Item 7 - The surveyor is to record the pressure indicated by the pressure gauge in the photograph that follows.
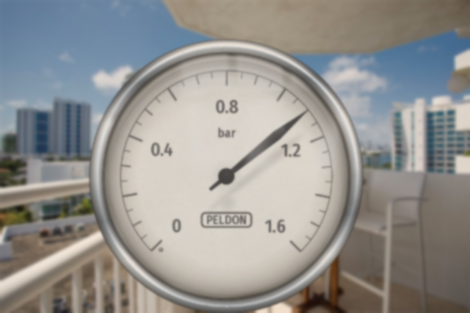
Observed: 1.1 bar
